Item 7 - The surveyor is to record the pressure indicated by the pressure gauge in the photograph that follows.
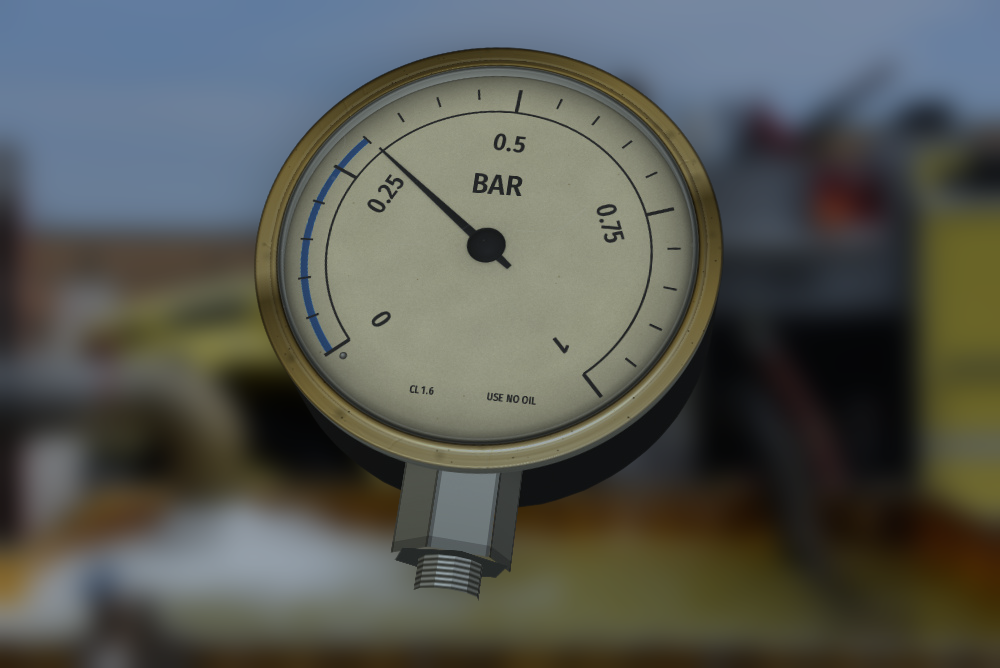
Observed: 0.3 bar
